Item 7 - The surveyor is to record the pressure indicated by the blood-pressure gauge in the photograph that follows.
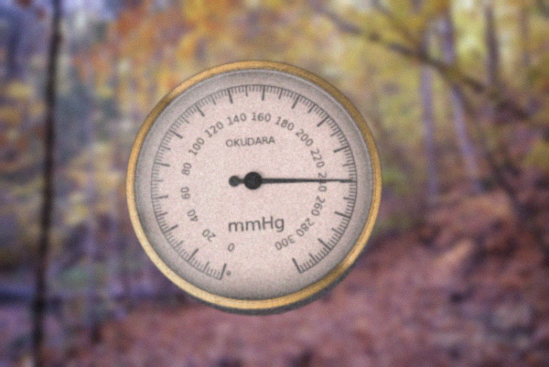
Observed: 240 mmHg
